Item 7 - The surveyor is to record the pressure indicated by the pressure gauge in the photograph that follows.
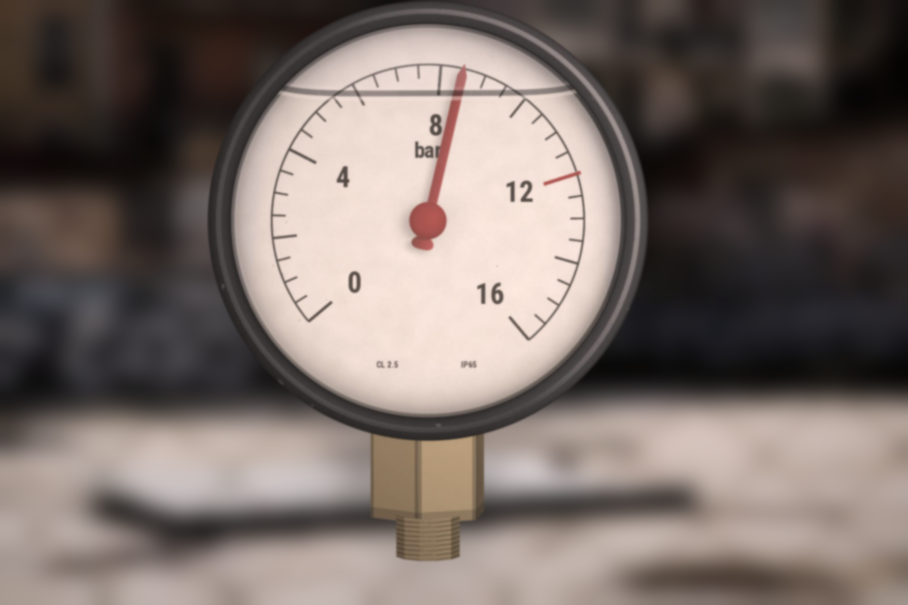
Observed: 8.5 bar
